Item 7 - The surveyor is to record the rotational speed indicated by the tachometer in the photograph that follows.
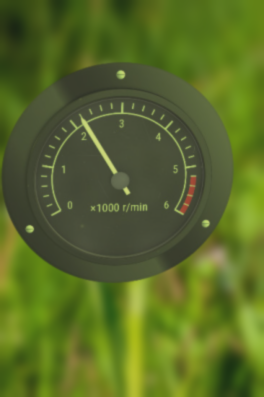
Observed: 2200 rpm
